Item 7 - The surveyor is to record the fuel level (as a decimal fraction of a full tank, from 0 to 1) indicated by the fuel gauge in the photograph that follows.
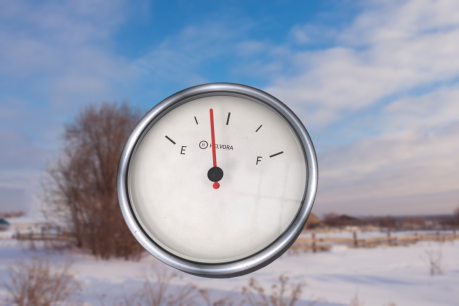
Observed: 0.375
